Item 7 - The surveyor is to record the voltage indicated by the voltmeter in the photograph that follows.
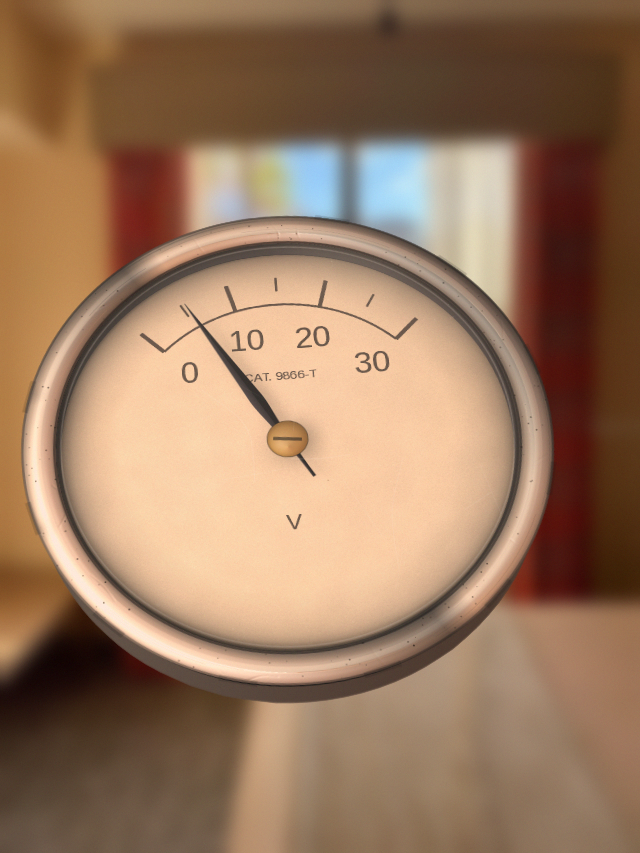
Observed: 5 V
